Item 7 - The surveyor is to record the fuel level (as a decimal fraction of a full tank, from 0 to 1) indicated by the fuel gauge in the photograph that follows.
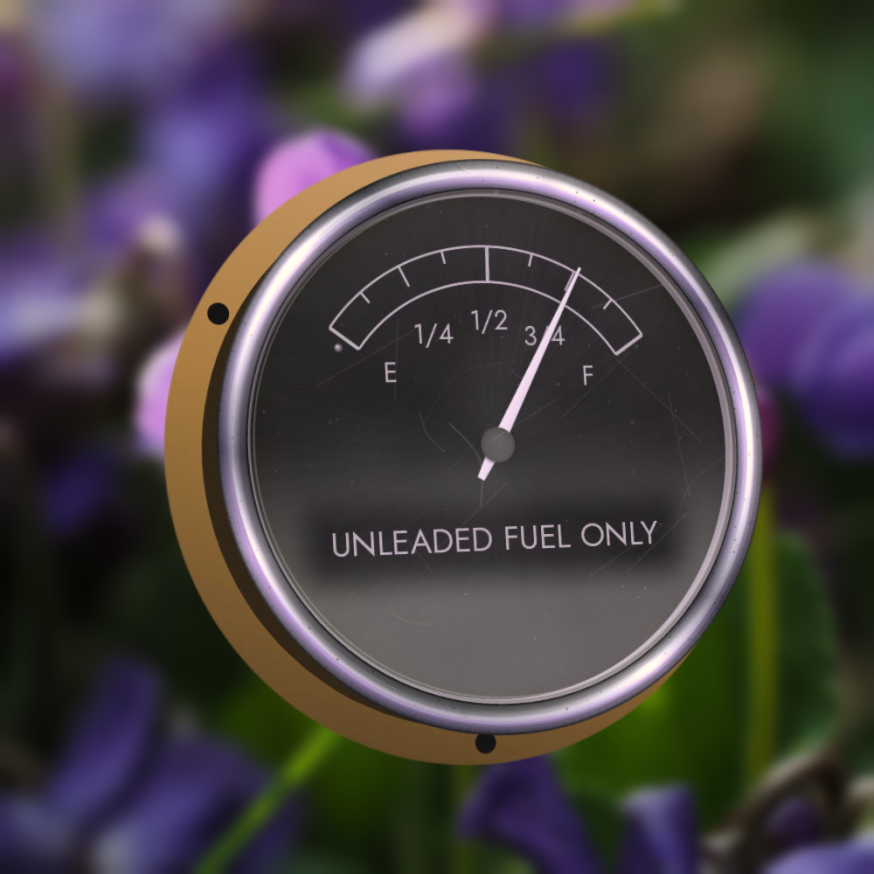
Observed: 0.75
